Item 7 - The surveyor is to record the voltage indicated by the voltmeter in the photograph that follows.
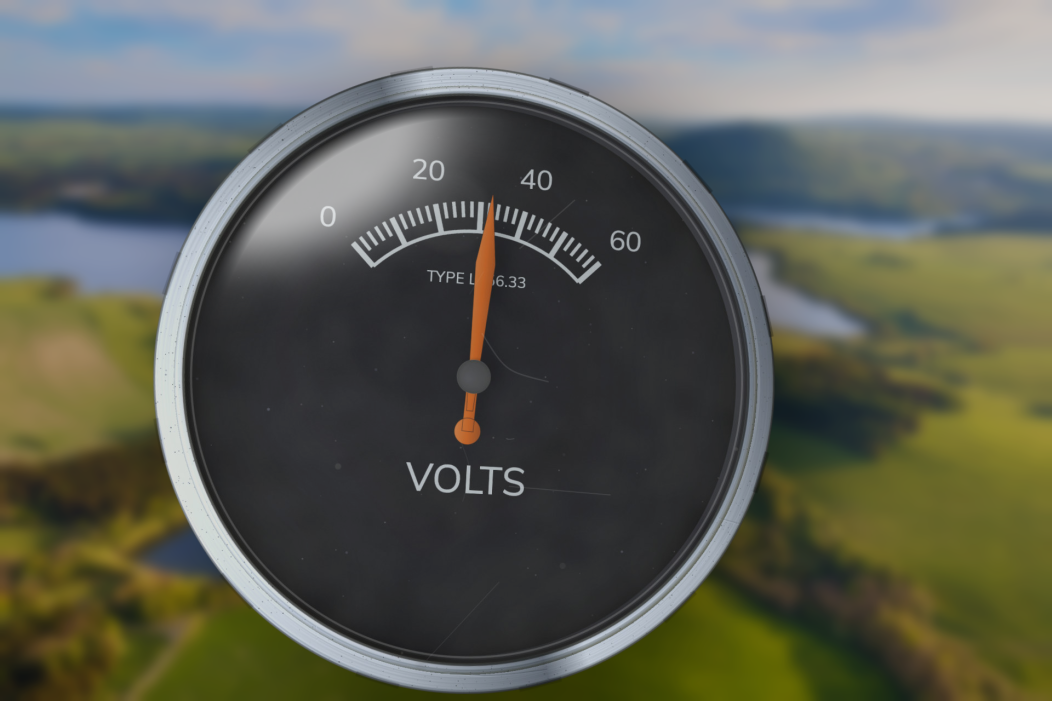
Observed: 32 V
